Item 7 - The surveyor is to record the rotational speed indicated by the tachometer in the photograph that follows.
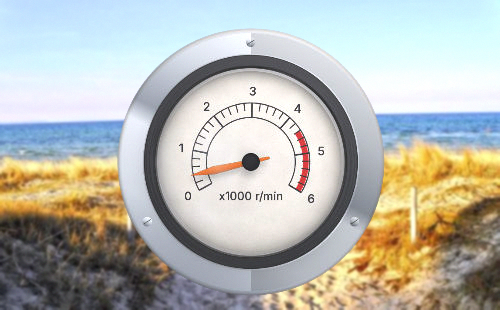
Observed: 400 rpm
